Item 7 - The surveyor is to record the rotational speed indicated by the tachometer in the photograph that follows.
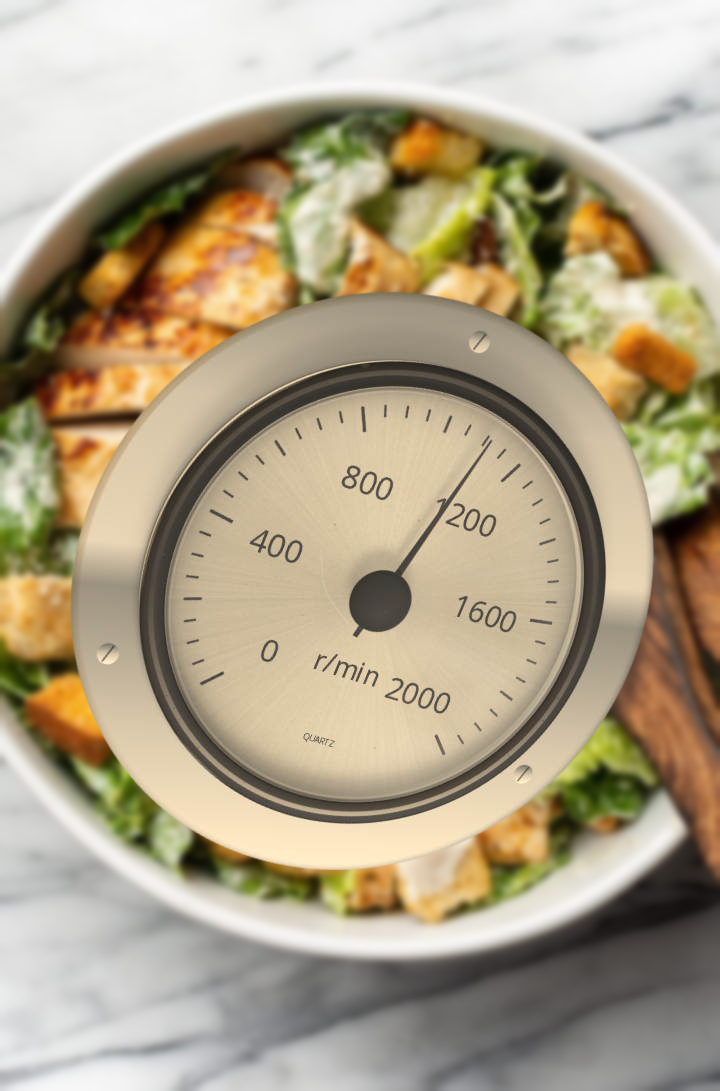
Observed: 1100 rpm
